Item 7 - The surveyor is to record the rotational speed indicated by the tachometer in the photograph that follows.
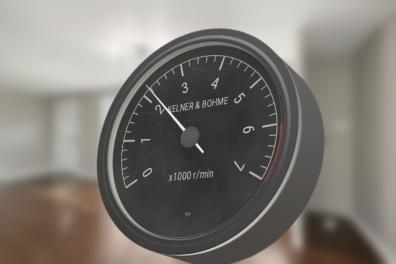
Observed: 2200 rpm
